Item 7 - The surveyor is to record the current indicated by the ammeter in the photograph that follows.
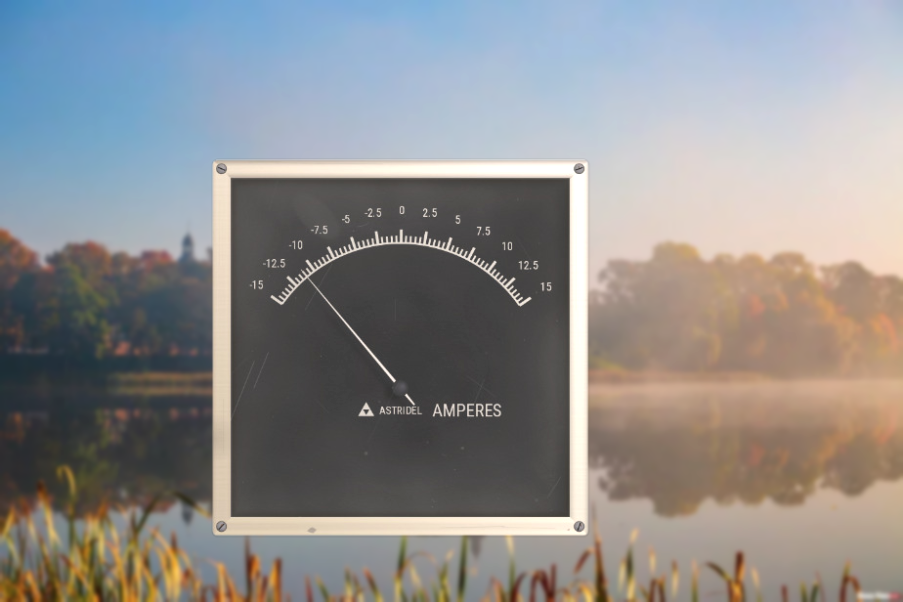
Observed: -11 A
